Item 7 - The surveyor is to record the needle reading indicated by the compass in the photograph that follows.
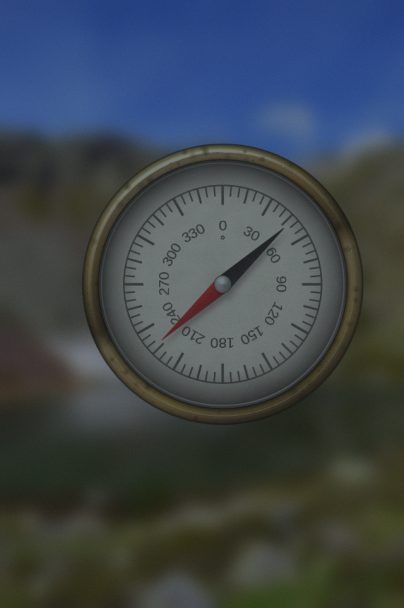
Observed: 227.5 °
